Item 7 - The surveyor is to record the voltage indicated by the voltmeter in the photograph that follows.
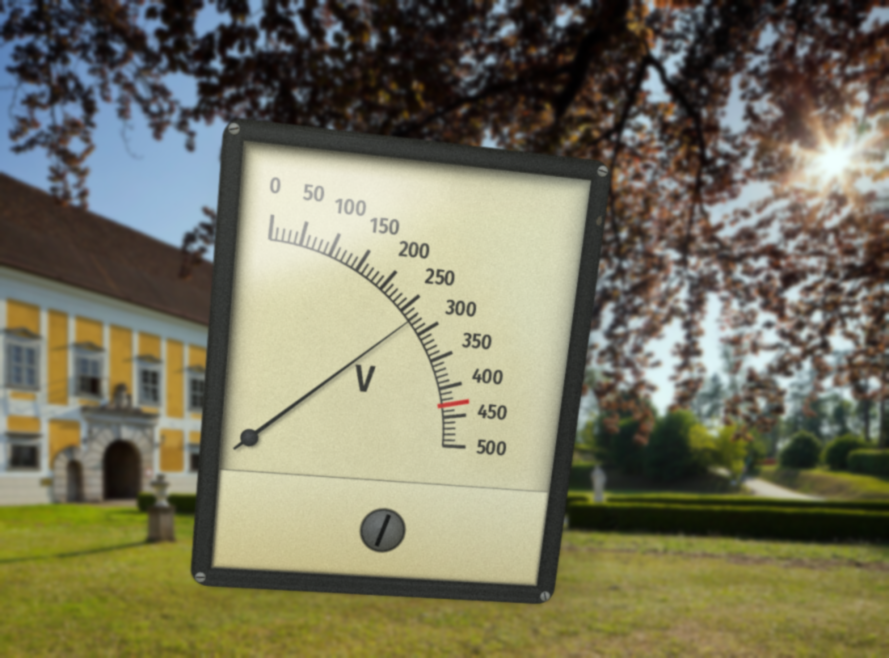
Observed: 270 V
